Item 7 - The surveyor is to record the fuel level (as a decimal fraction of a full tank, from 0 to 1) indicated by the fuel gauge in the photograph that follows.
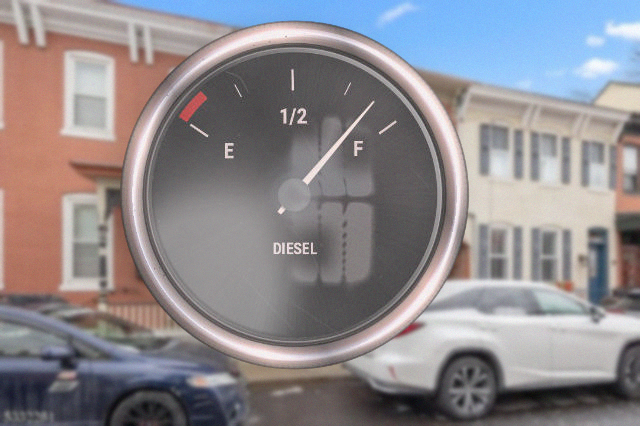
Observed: 0.875
